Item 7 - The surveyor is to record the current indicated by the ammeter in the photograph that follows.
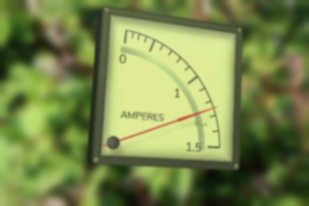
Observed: 1.25 A
